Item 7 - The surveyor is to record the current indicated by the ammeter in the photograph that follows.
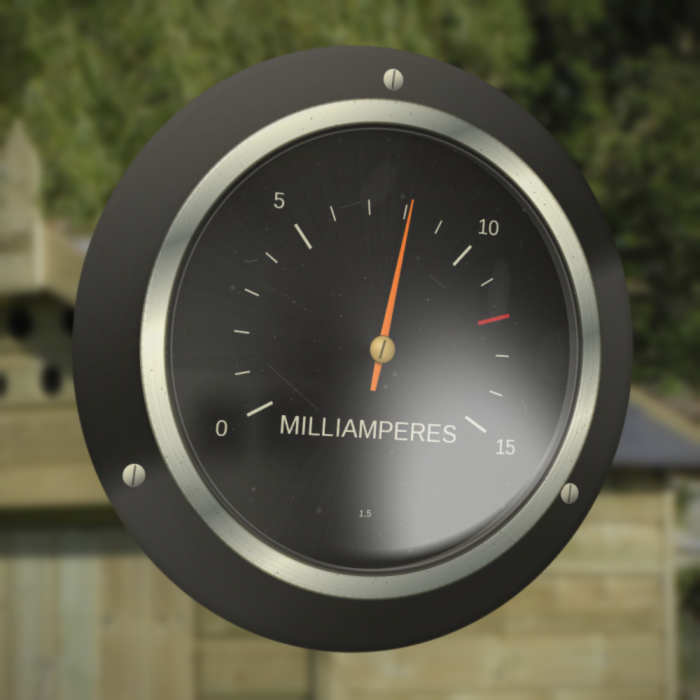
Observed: 8 mA
